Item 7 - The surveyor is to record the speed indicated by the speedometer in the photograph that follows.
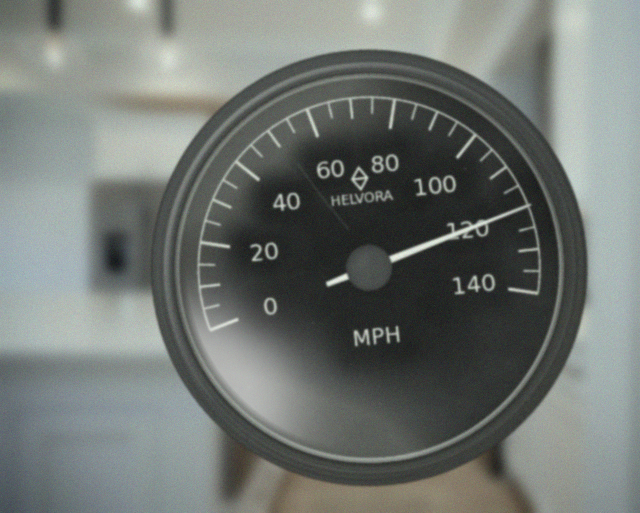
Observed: 120 mph
